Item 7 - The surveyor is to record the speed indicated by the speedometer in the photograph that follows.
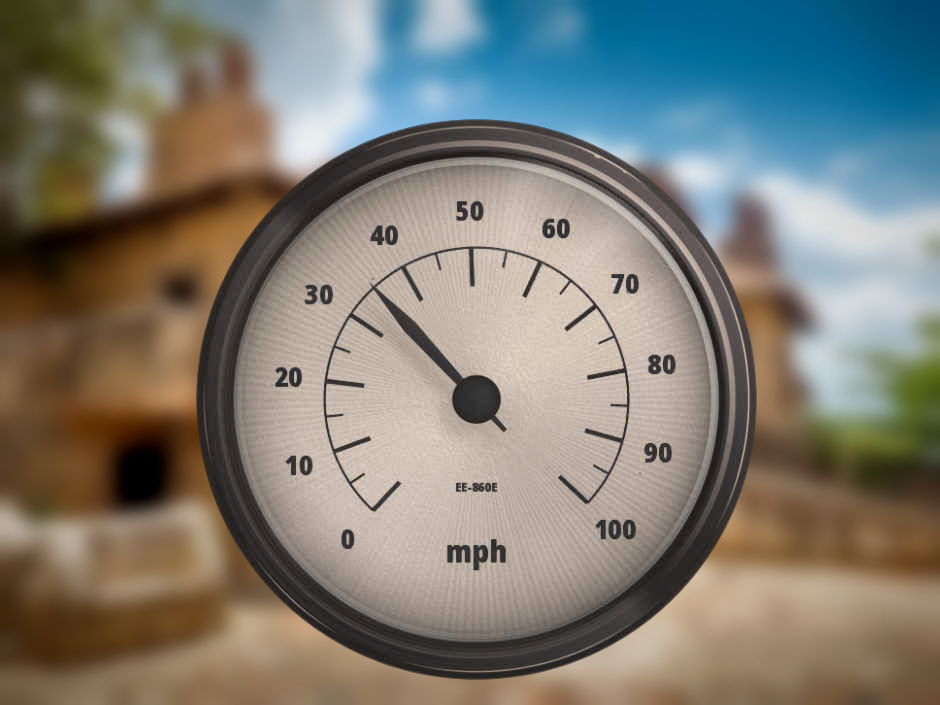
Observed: 35 mph
